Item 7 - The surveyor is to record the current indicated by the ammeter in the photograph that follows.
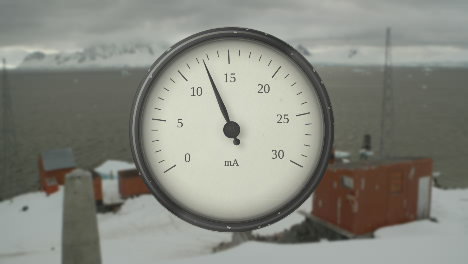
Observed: 12.5 mA
